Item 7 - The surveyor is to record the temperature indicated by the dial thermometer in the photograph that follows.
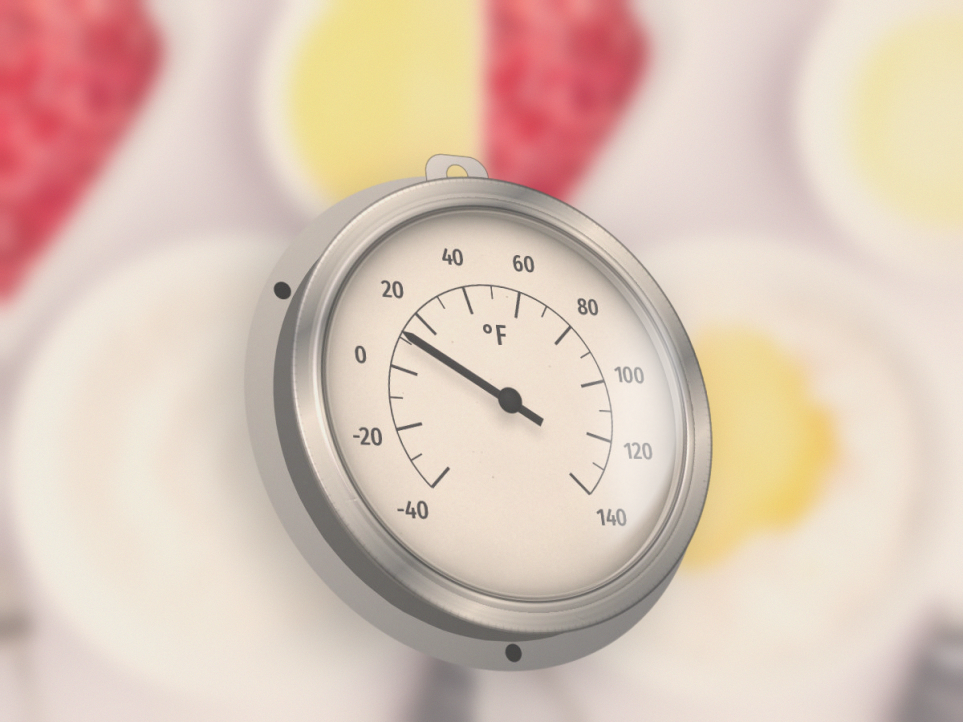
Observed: 10 °F
